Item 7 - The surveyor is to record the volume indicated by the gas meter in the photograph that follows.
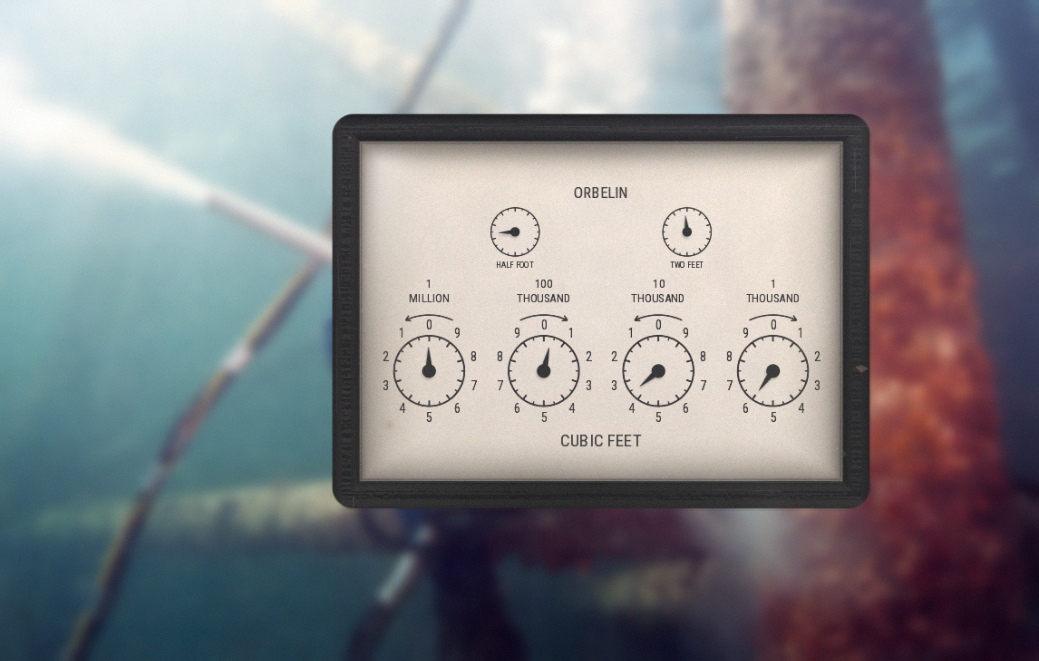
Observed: 3600 ft³
